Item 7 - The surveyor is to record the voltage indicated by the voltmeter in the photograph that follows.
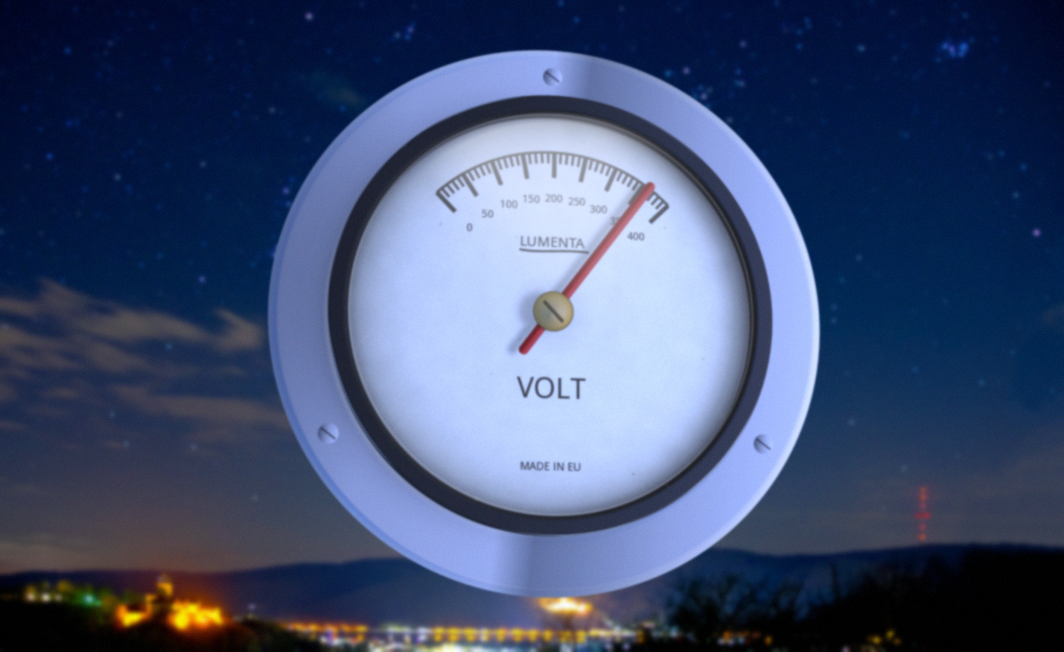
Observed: 360 V
